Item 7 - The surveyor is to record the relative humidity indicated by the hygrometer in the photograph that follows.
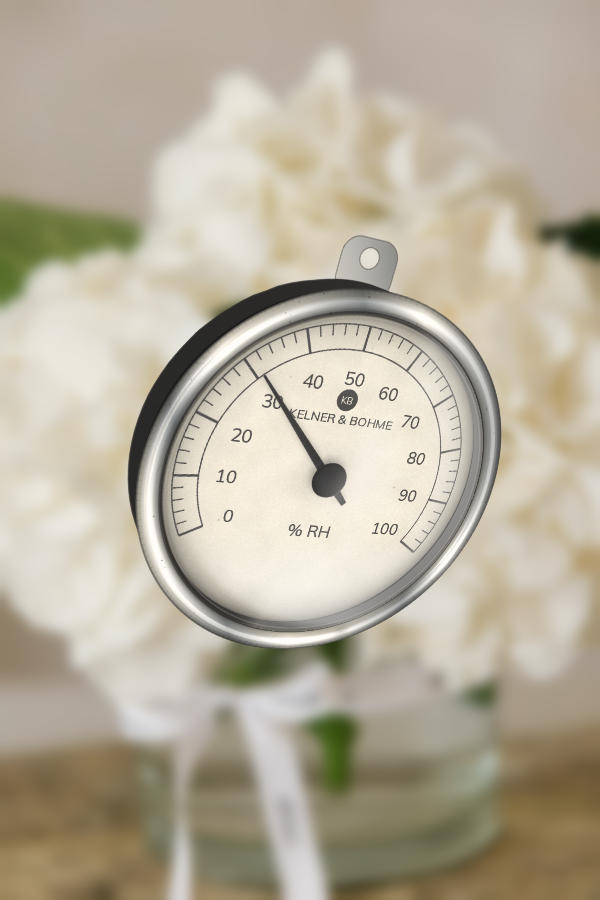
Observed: 31 %
